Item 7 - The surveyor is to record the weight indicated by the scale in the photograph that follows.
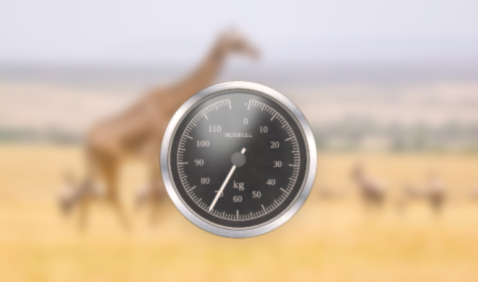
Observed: 70 kg
